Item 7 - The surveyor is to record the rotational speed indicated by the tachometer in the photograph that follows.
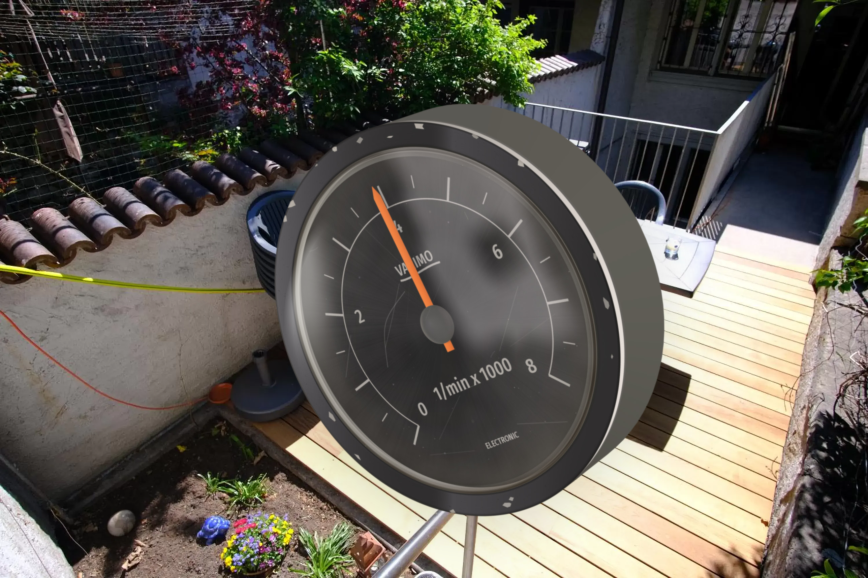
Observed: 4000 rpm
